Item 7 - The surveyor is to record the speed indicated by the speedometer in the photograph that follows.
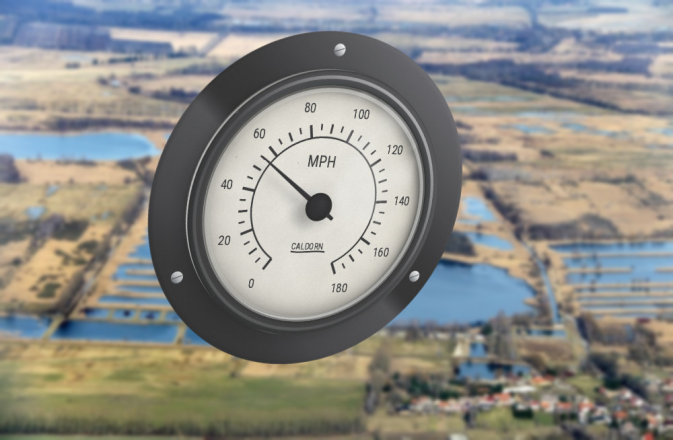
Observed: 55 mph
